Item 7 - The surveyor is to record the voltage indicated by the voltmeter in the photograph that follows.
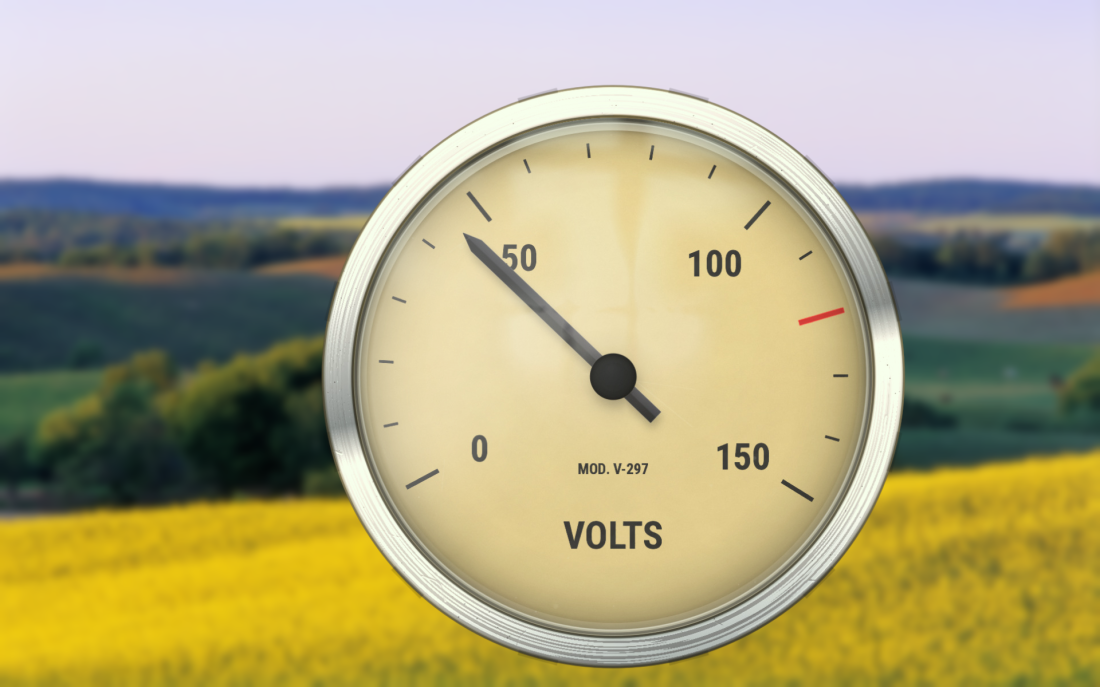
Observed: 45 V
